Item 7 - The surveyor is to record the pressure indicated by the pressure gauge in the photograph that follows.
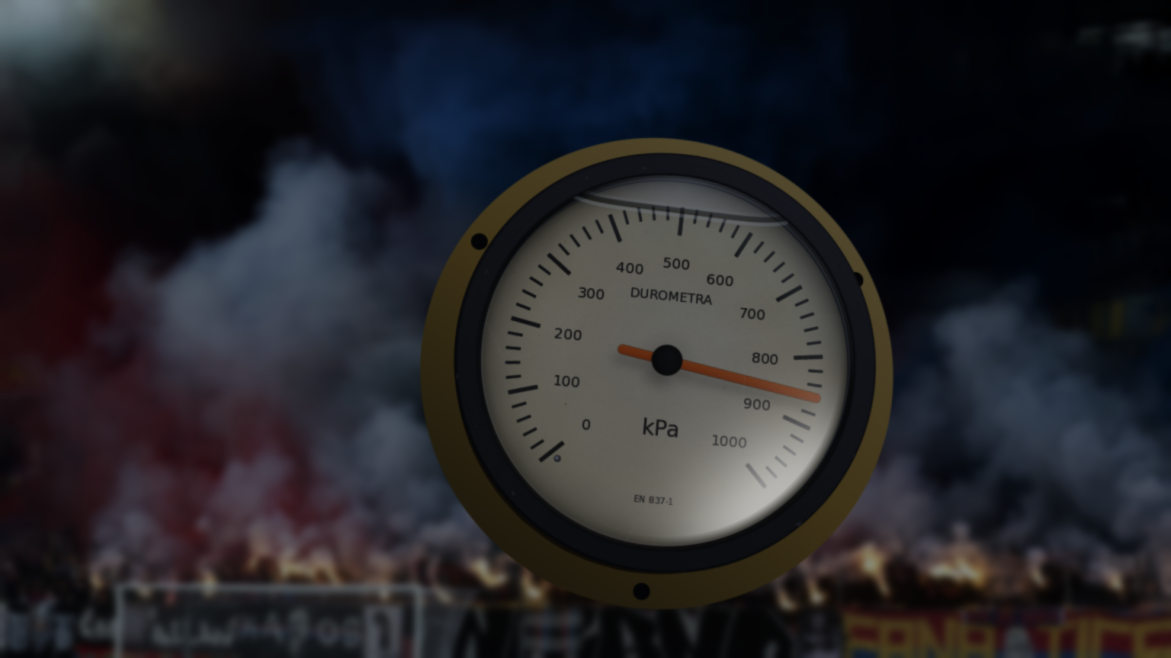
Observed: 860 kPa
